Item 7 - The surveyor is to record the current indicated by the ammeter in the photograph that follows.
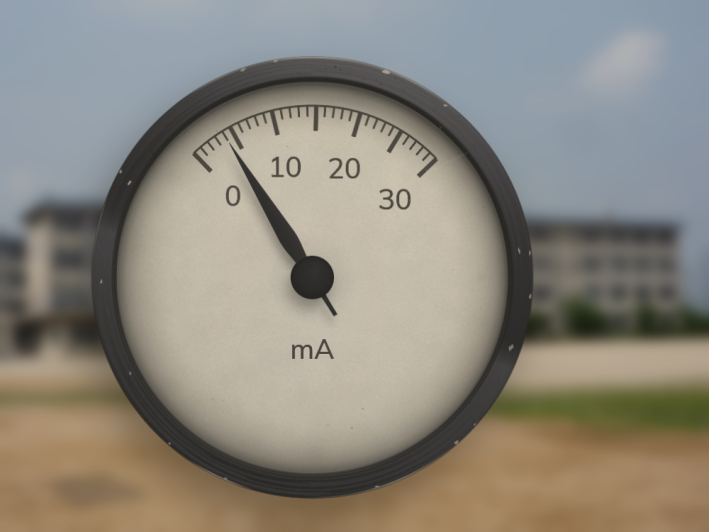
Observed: 4 mA
